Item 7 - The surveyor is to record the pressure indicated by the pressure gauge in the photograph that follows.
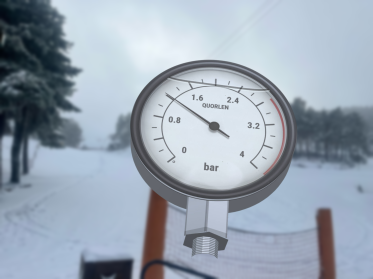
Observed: 1.2 bar
